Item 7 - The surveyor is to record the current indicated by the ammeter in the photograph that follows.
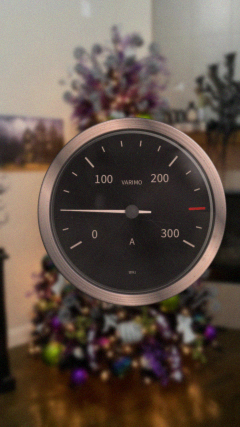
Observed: 40 A
